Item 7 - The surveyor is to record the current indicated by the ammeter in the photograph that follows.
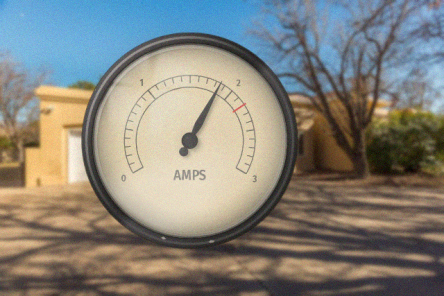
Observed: 1.85 A
